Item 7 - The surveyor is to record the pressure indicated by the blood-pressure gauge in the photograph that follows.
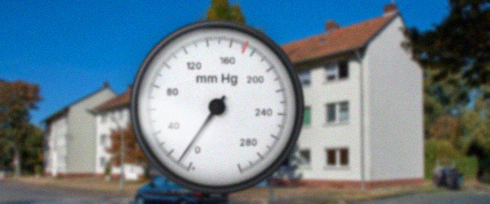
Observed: 10 mmHg
